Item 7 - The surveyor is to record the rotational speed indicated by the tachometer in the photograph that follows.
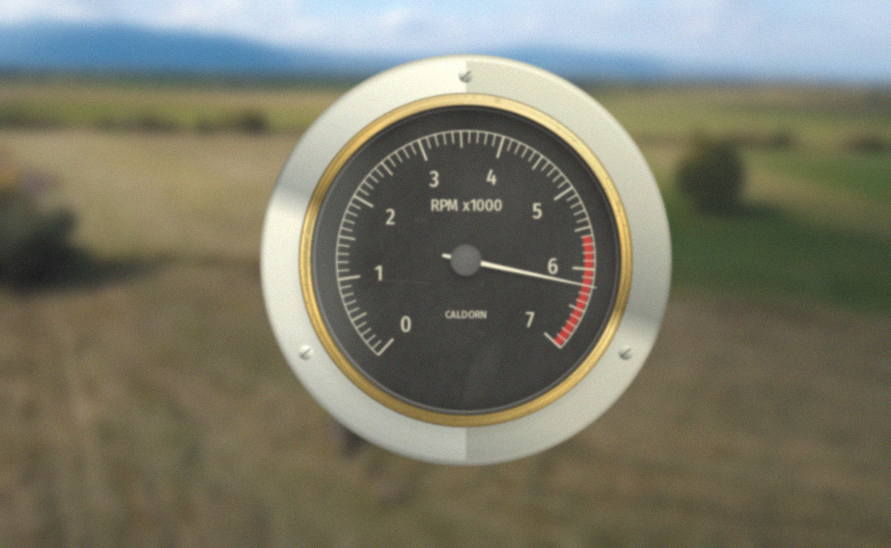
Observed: 6200 rpm
